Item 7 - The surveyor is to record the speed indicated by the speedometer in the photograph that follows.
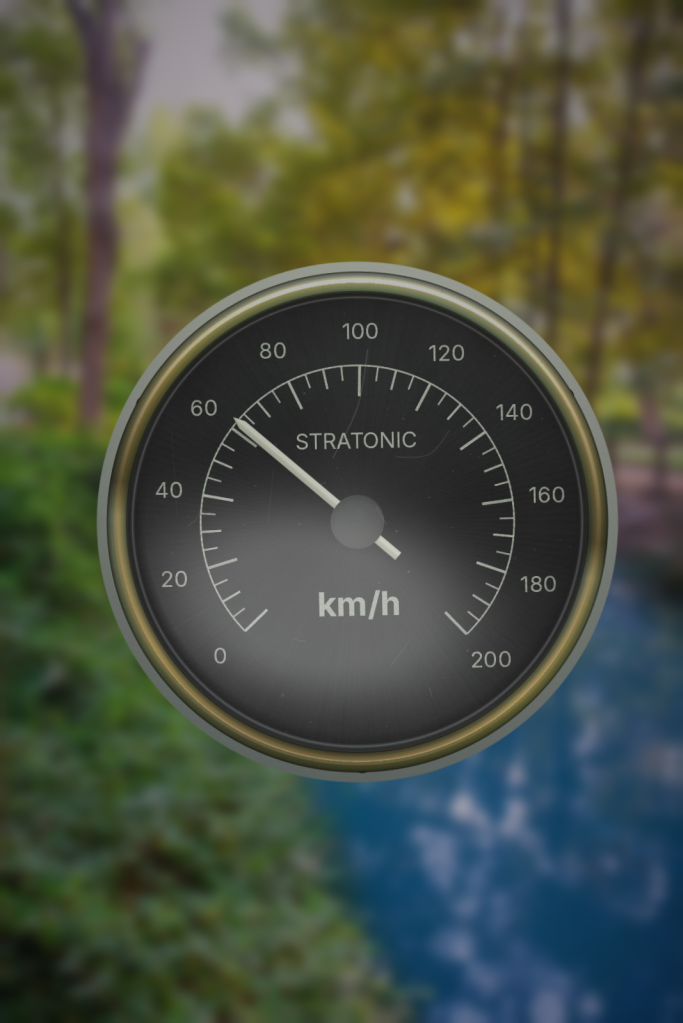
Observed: 62.5 km/h
